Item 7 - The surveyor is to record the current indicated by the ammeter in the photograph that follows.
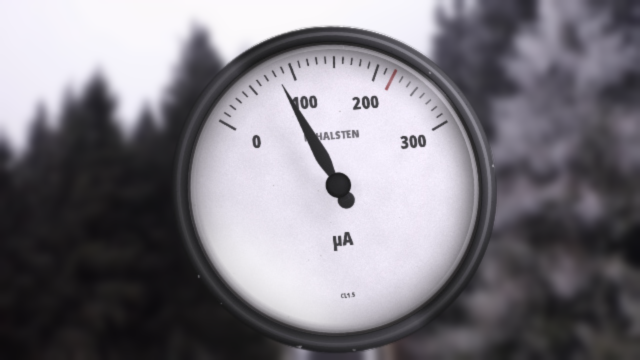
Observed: 80 µA
